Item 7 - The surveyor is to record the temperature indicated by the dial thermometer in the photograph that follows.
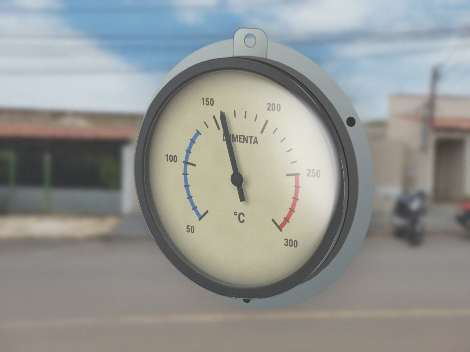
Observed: 160 °C
